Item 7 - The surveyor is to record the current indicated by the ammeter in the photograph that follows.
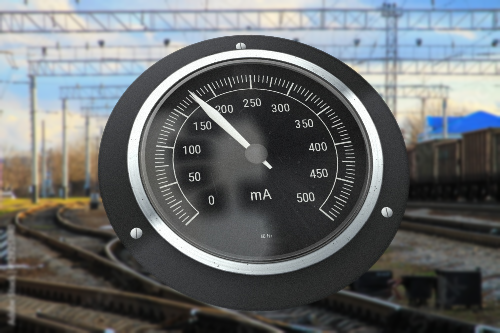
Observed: 175 mA
